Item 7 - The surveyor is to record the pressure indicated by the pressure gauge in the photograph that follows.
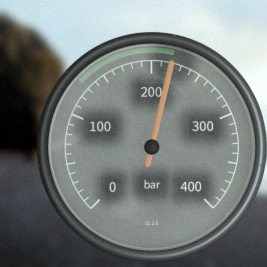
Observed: 220 bar
